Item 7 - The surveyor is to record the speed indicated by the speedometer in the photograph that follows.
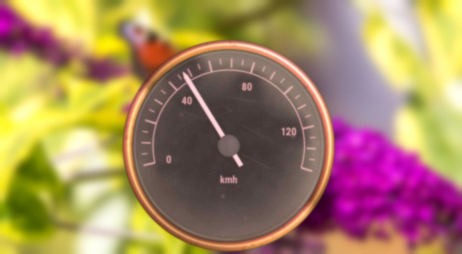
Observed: 47.5 km/h
